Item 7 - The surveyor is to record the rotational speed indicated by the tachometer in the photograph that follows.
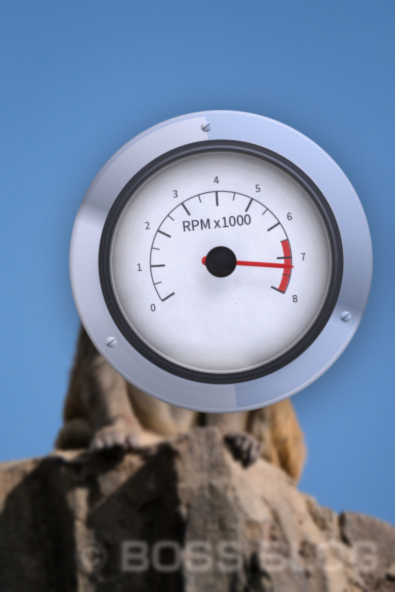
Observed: 7250 rpm
